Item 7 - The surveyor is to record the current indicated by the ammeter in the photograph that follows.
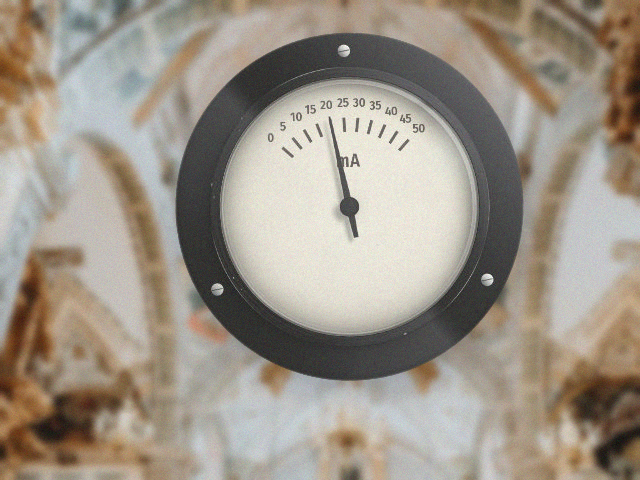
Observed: 20 mA
